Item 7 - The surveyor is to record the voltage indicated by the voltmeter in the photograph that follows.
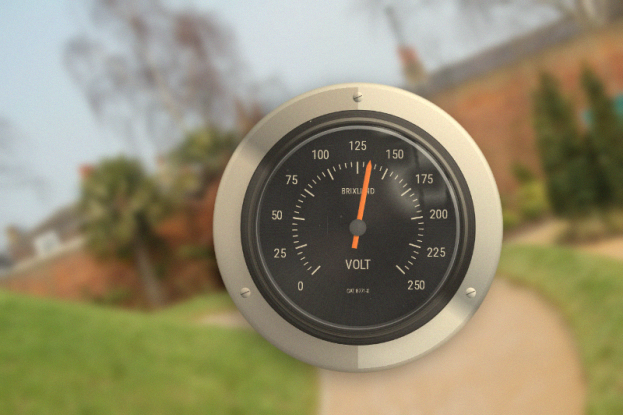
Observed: 135 V
